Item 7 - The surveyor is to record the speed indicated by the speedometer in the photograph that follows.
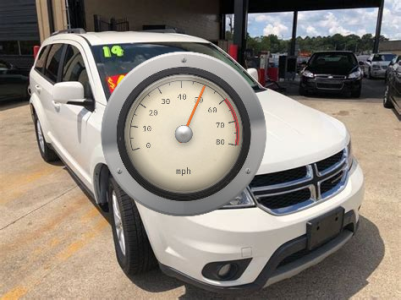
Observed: 50 mph
